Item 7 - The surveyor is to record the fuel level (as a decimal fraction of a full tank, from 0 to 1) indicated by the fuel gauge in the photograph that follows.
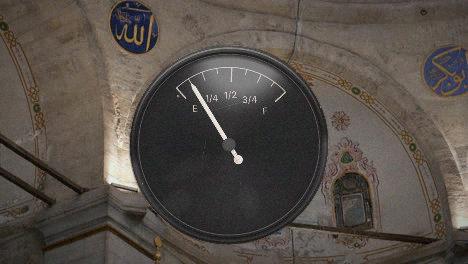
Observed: 0.125
